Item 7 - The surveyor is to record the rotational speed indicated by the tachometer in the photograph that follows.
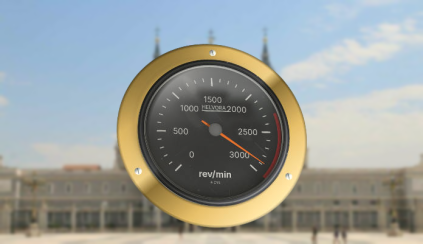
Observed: 2900 rpm
